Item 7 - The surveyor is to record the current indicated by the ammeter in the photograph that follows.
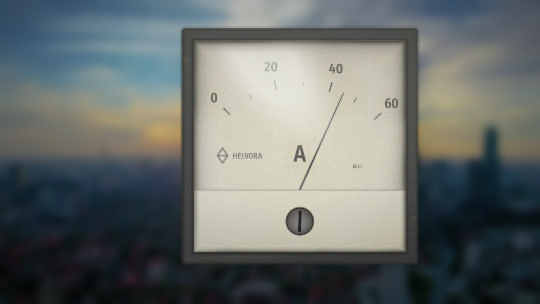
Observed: 45 A
